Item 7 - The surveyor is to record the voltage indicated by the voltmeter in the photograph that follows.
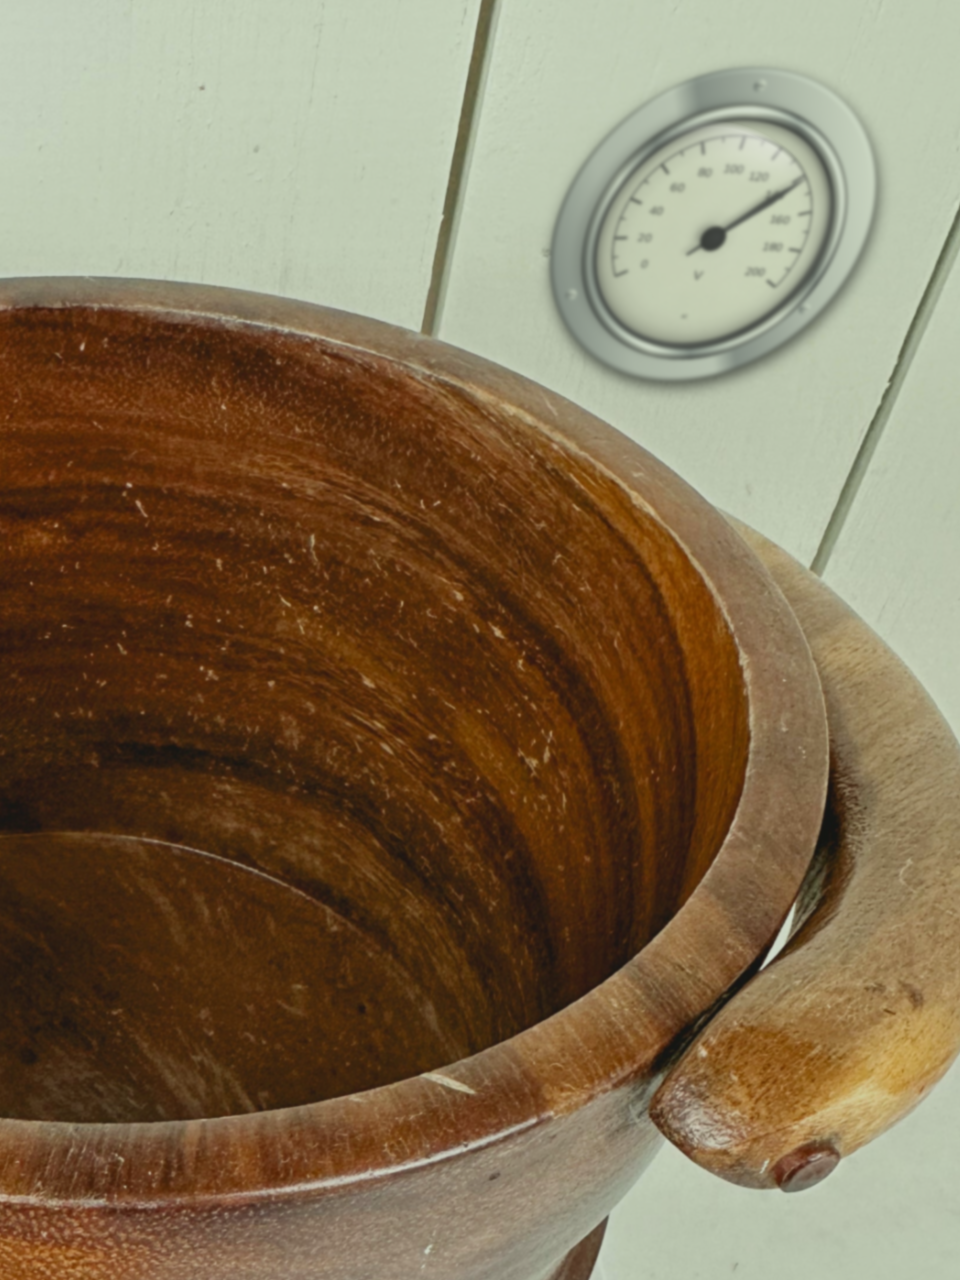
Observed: 140 V
